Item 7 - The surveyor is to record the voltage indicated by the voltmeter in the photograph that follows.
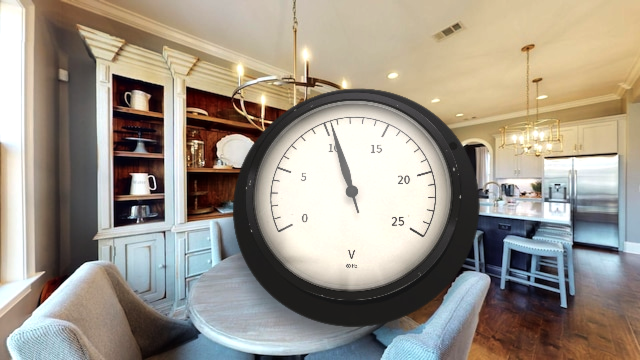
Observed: 10.5 V
